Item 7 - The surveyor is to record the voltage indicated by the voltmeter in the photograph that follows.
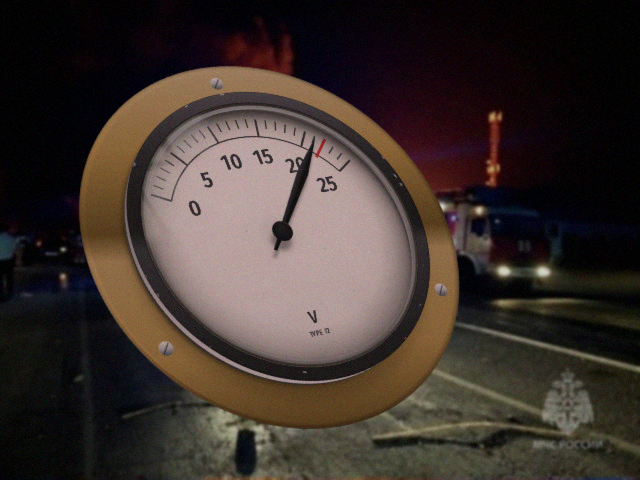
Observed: 21 V
